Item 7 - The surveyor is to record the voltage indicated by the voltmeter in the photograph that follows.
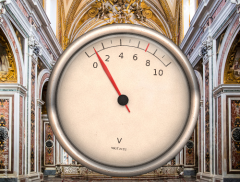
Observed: 1 V
